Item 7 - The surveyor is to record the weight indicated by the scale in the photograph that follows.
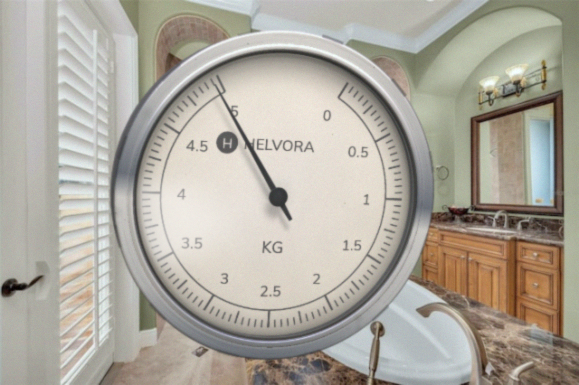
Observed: 4.95 kg
